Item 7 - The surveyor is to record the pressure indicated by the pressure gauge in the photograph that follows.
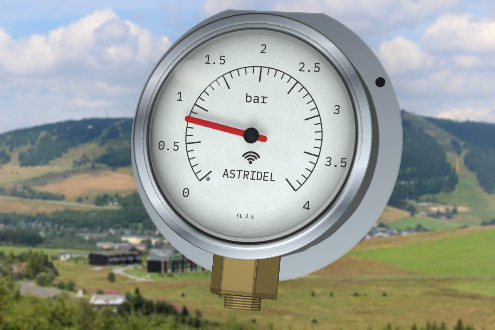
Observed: 0.8 bar
